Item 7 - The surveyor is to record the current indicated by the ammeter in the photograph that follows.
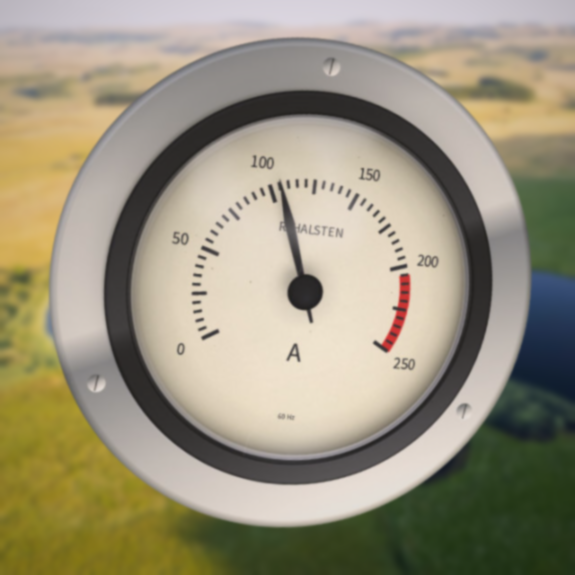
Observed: 105 A
